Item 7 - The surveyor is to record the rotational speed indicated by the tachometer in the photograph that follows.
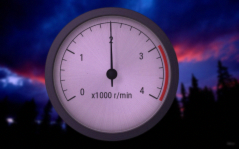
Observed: 2000 rpm
